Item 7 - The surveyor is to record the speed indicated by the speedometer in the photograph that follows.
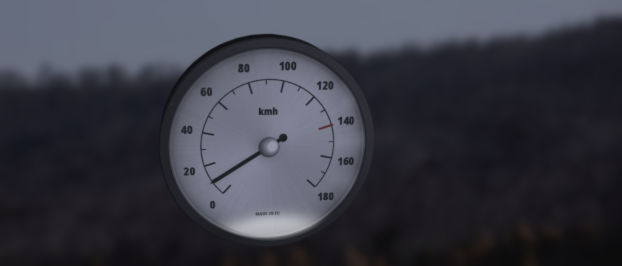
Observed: 10 km/h
